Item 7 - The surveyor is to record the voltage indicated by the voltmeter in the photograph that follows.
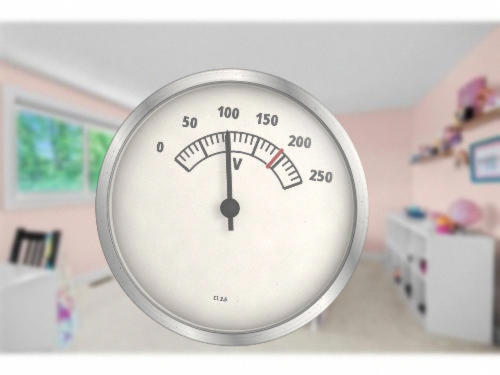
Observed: 100 V
